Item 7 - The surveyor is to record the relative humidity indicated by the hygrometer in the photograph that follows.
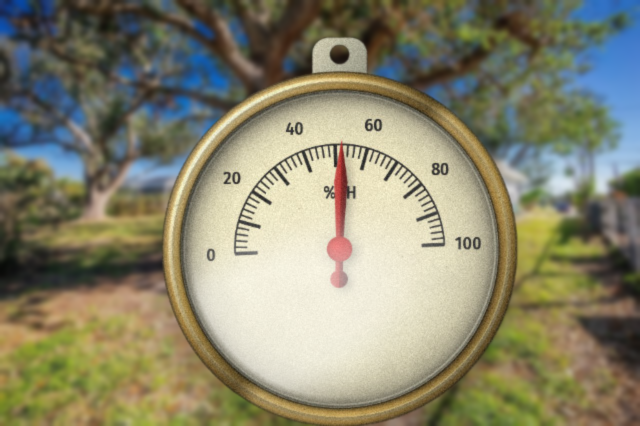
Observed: 52 %
